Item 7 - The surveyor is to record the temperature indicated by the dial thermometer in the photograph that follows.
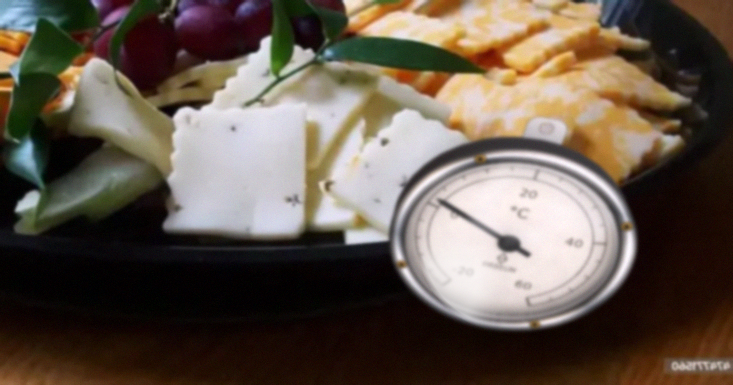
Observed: 2 °C
